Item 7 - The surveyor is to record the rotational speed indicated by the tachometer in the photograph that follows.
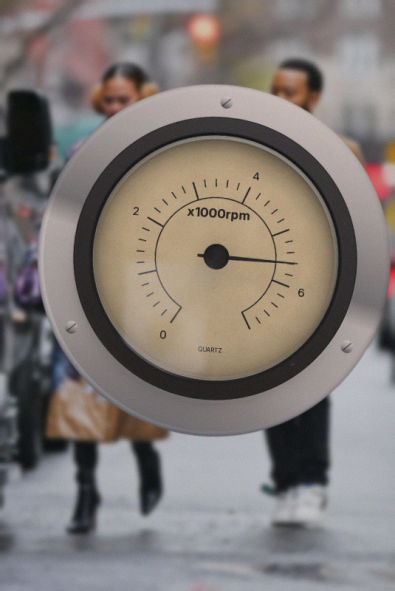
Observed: 5600 rpm
